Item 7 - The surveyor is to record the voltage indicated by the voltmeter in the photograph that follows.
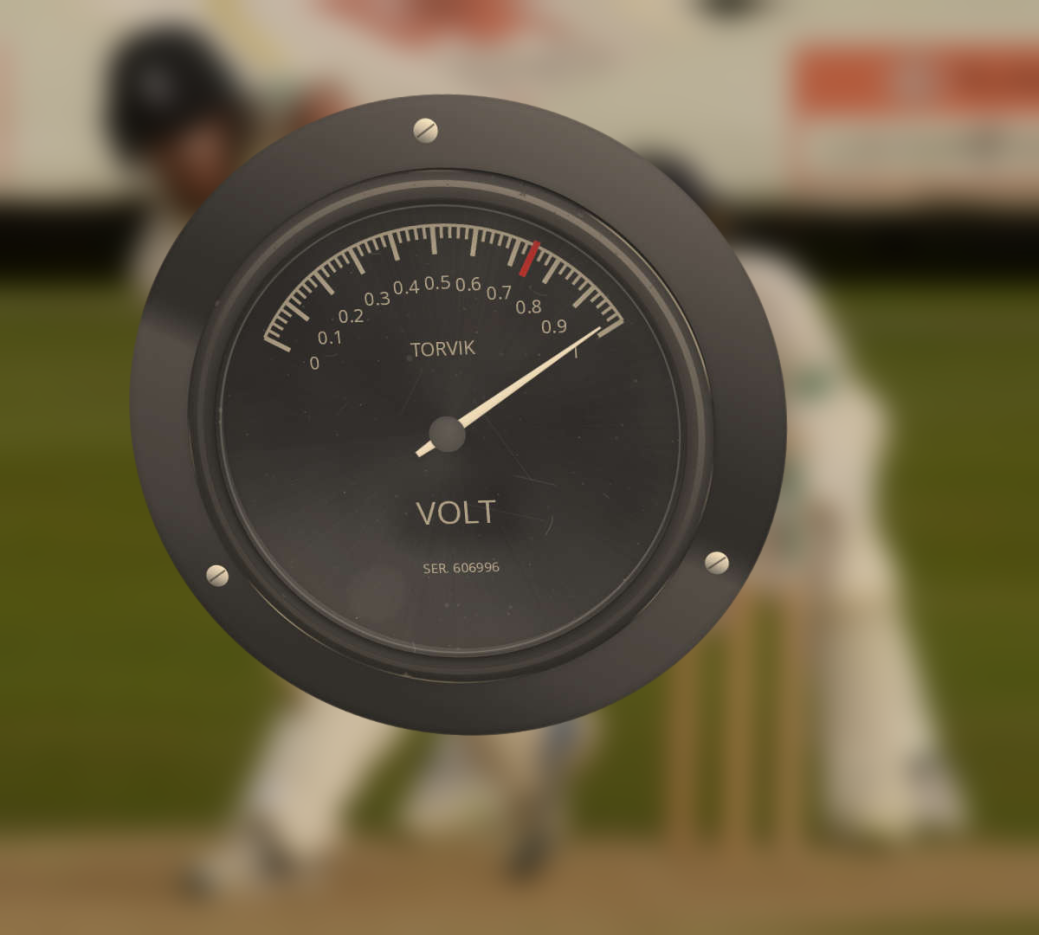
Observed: 0.98 V
